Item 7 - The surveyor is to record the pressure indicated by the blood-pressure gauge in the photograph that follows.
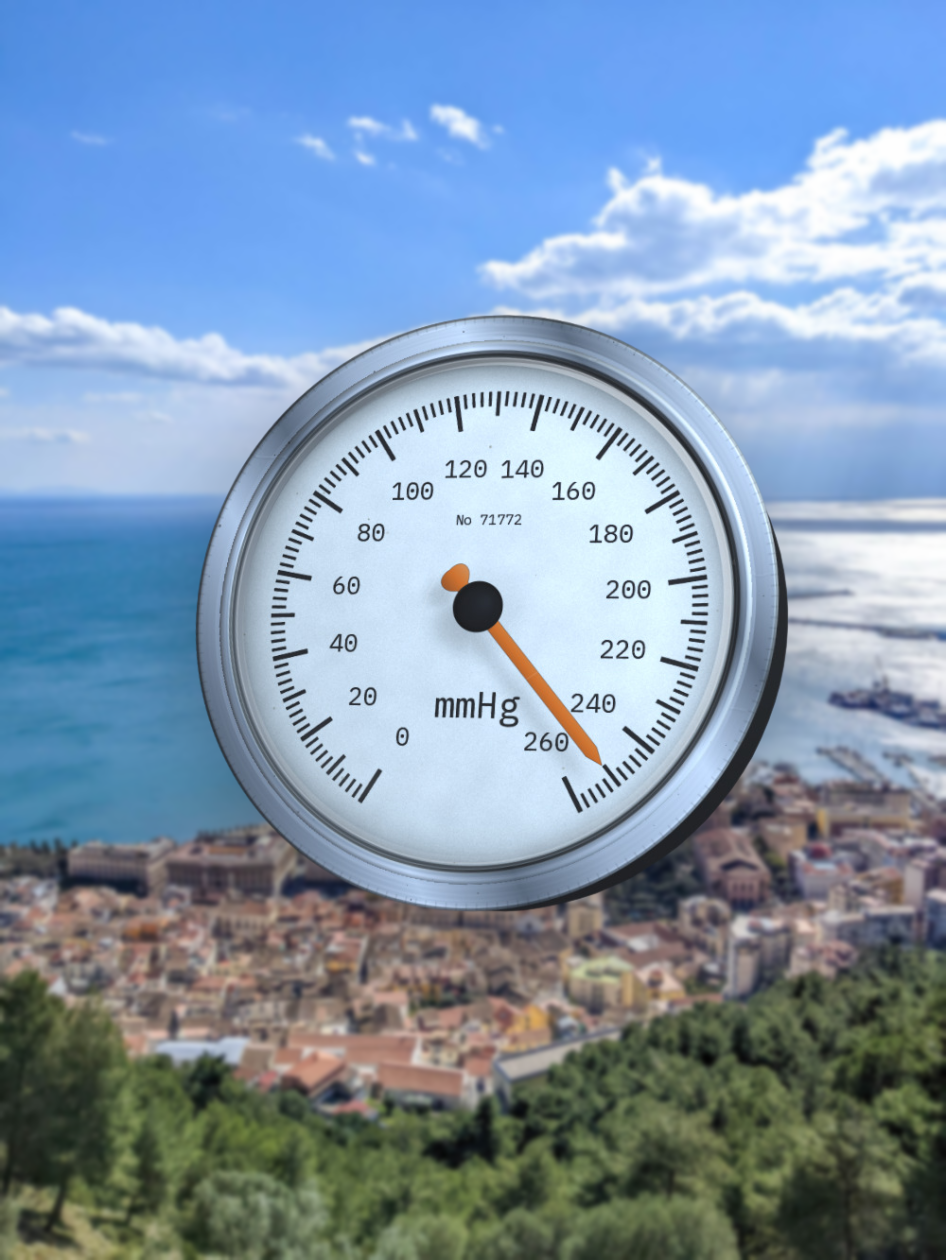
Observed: 250 mmHg
